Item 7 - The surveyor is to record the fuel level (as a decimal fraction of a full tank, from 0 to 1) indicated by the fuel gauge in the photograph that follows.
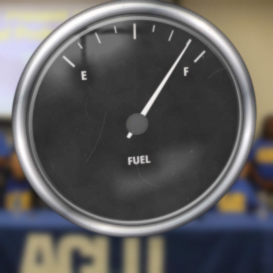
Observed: 0.875
